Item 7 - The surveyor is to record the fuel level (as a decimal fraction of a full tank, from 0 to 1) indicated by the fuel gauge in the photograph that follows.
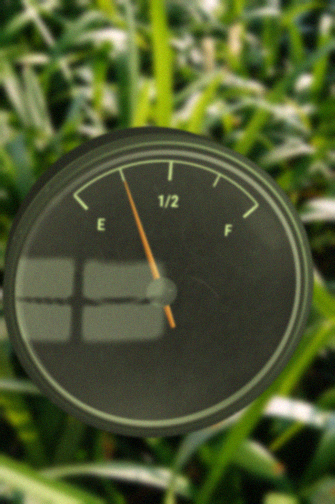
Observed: 0.25
